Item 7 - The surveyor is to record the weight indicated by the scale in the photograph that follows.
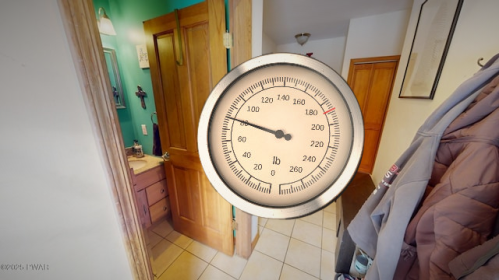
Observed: 80 lb
